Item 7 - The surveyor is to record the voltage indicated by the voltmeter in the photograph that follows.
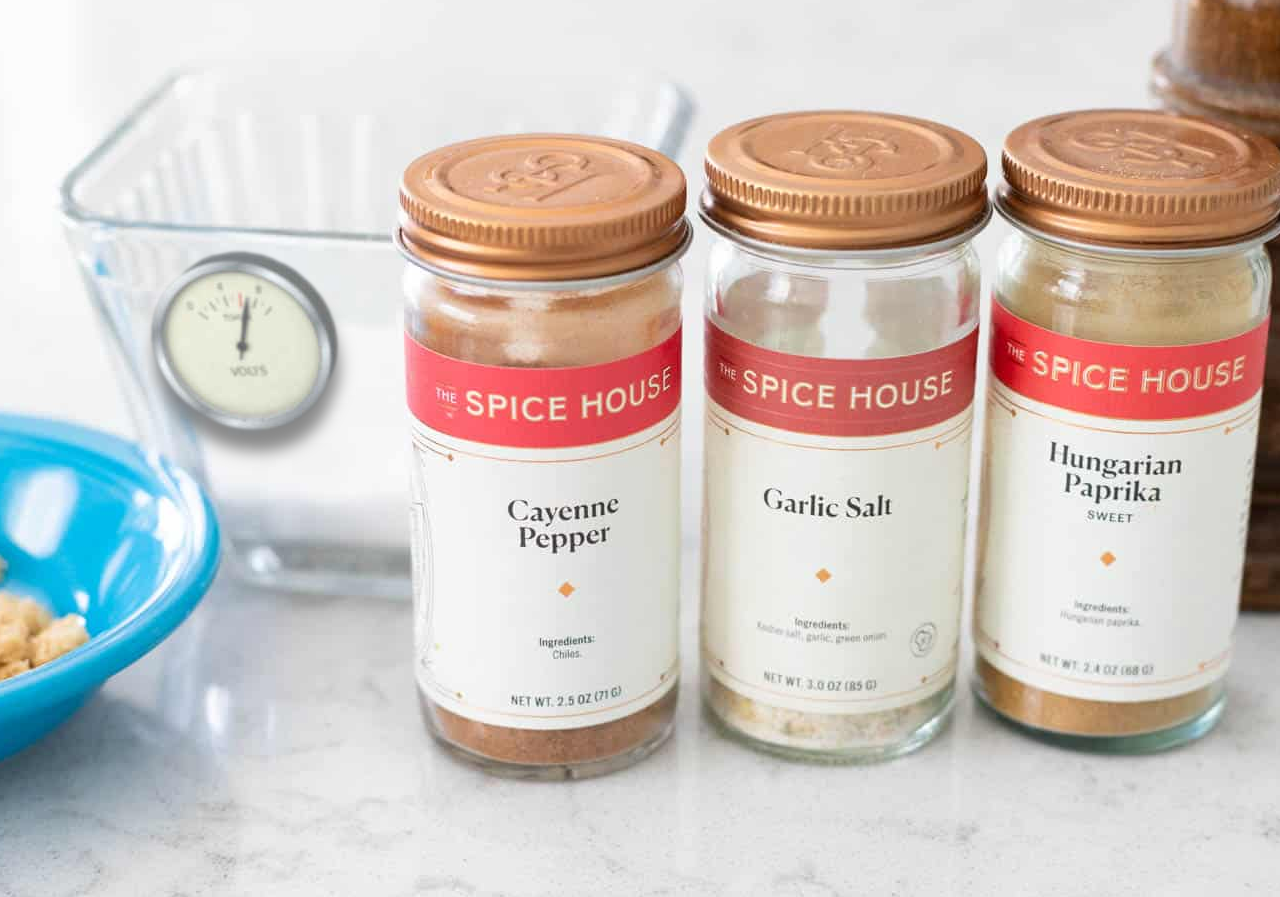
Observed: 7 V
